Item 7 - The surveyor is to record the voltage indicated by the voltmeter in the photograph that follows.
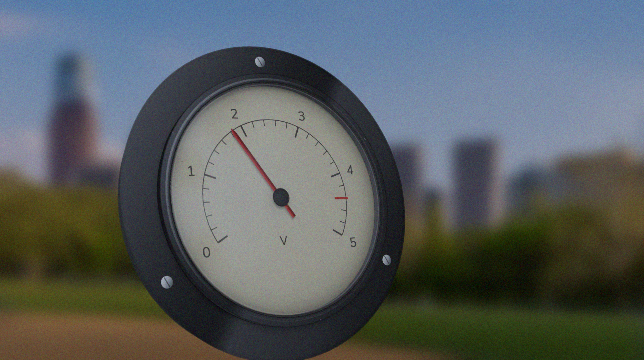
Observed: 1.8 V
